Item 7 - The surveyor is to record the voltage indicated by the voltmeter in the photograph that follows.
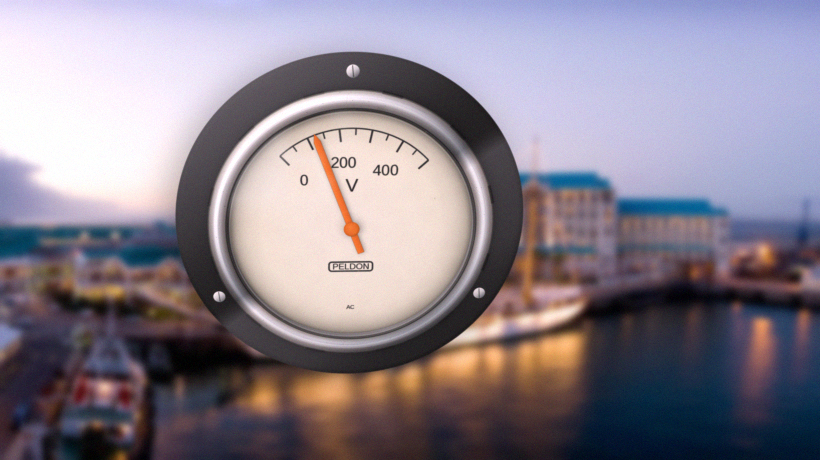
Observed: 125 V
